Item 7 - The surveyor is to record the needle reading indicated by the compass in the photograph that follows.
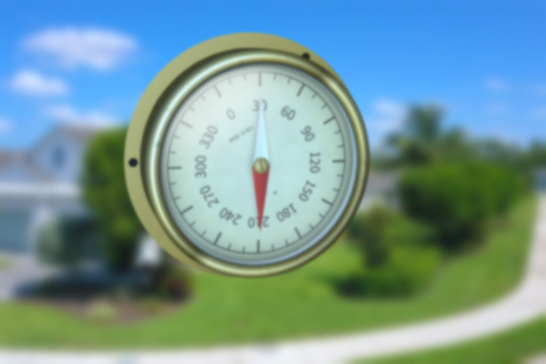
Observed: 210 °
